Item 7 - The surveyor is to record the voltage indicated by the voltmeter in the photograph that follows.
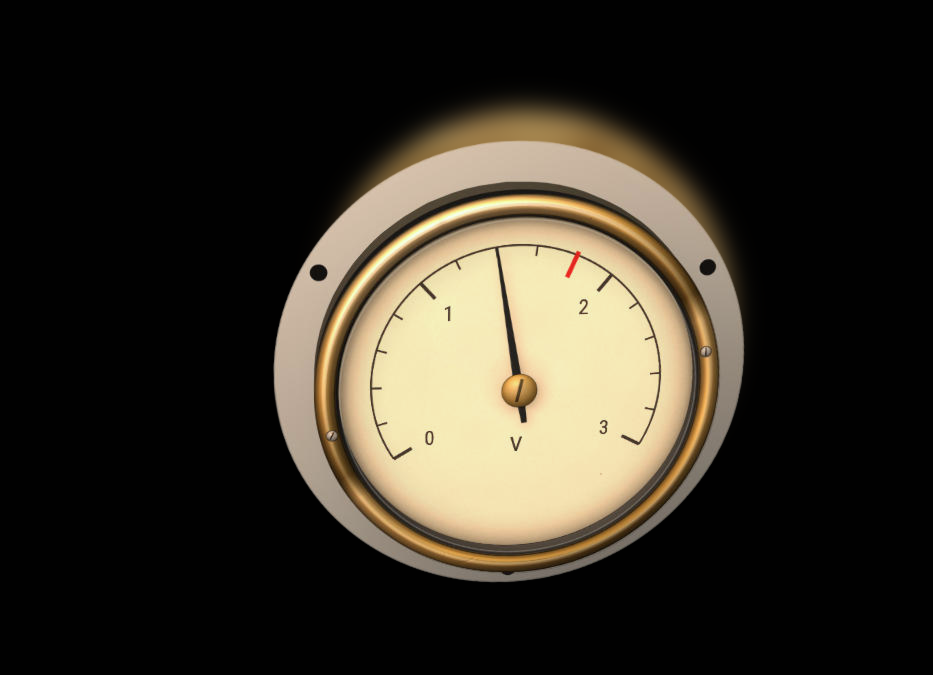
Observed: 1.4 V
